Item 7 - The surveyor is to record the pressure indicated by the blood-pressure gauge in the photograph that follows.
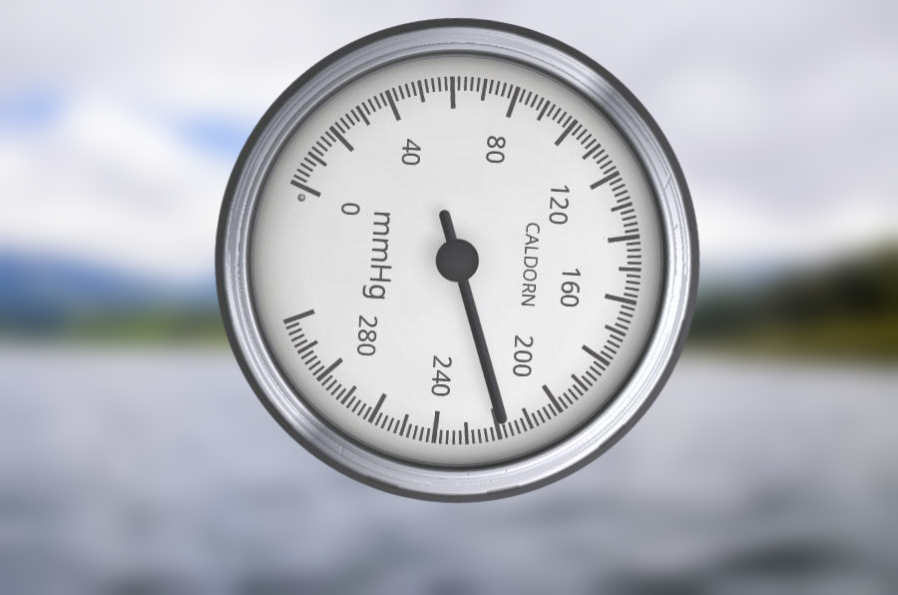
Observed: 218 mmHg
